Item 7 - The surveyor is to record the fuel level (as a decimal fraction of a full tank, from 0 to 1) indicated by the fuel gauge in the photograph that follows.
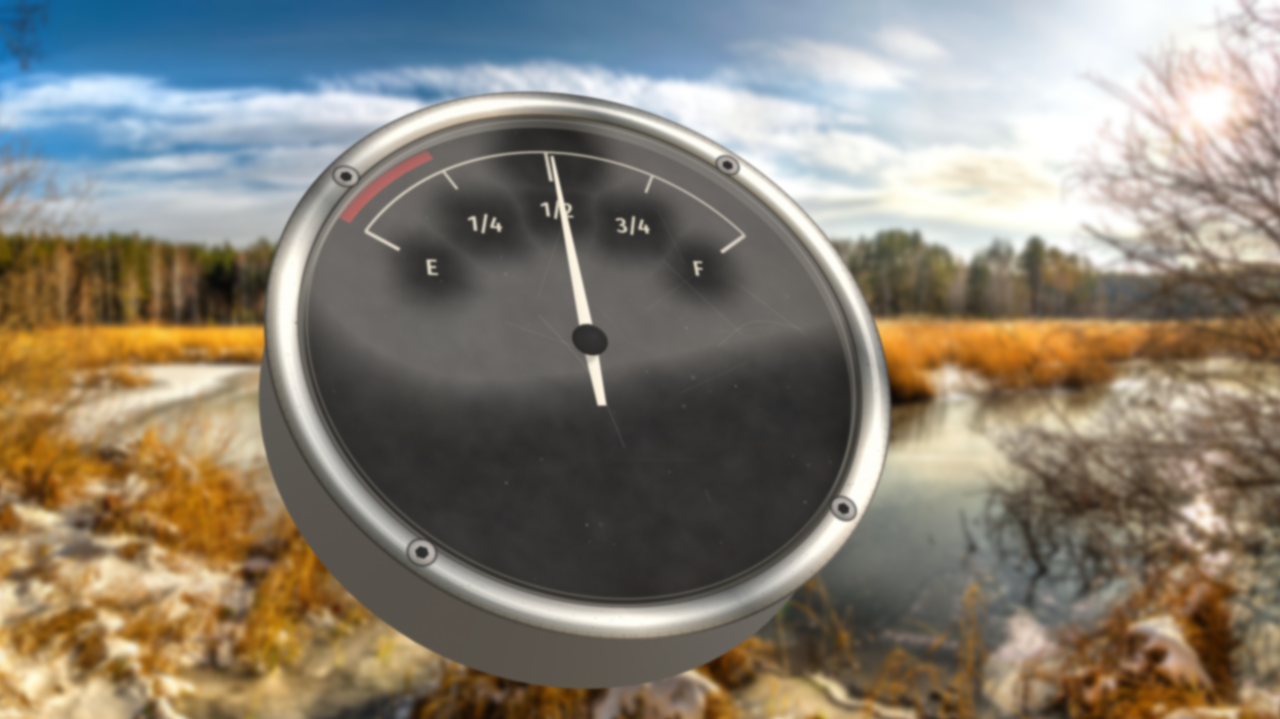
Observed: 0.5
